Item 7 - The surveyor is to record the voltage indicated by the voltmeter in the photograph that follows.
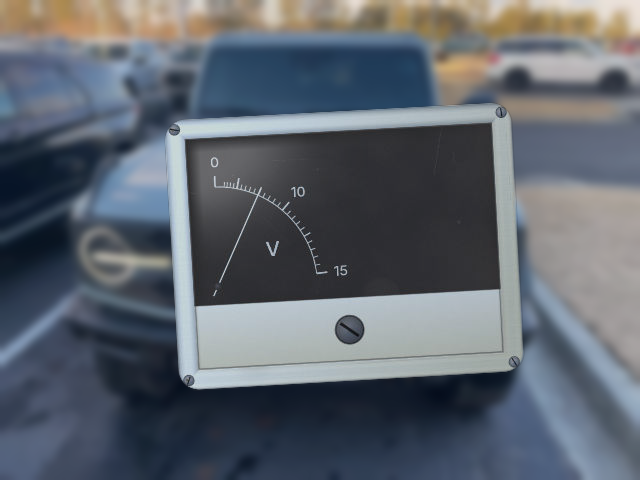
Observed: 7.5 V
